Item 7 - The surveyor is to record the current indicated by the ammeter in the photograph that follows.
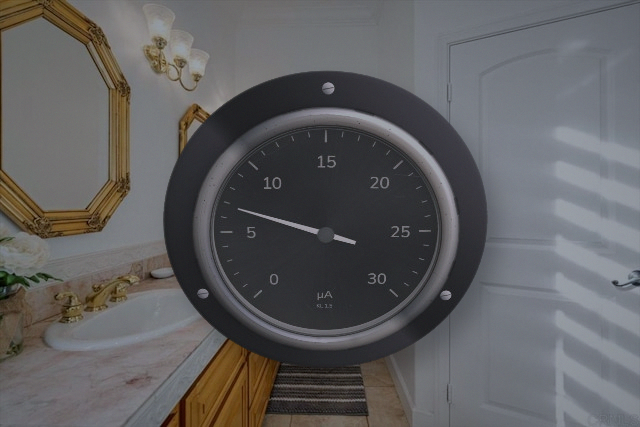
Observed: 7 µA
